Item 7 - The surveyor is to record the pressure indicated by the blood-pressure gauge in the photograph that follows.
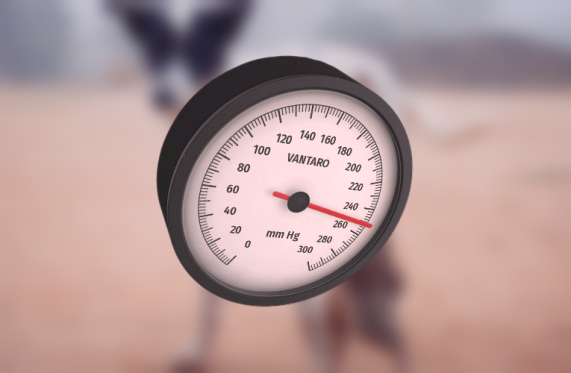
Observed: 250 mmHg
